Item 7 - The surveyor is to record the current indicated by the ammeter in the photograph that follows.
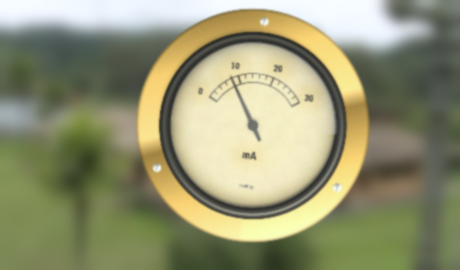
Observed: 8 mA
